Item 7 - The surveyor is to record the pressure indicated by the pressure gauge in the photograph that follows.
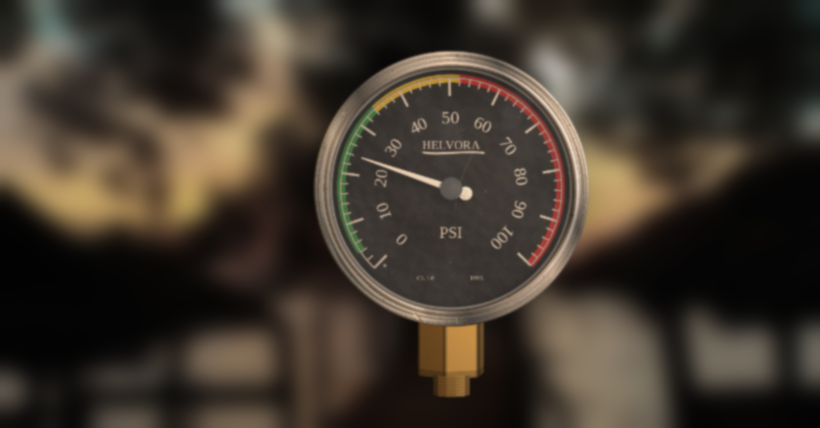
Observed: 24 psi
